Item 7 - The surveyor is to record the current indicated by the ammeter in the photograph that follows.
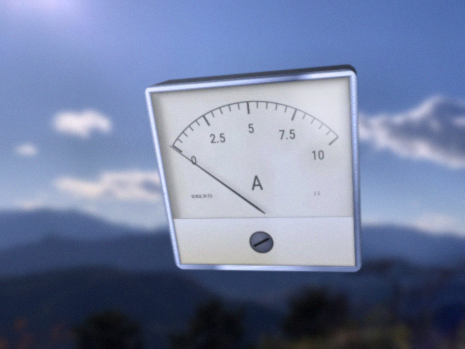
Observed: 0 A
